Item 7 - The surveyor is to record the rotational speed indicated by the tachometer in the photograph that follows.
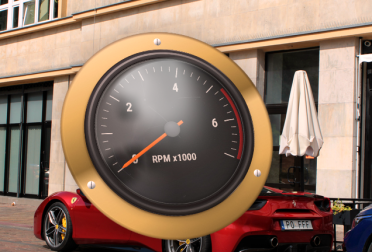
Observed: 0 rpm
